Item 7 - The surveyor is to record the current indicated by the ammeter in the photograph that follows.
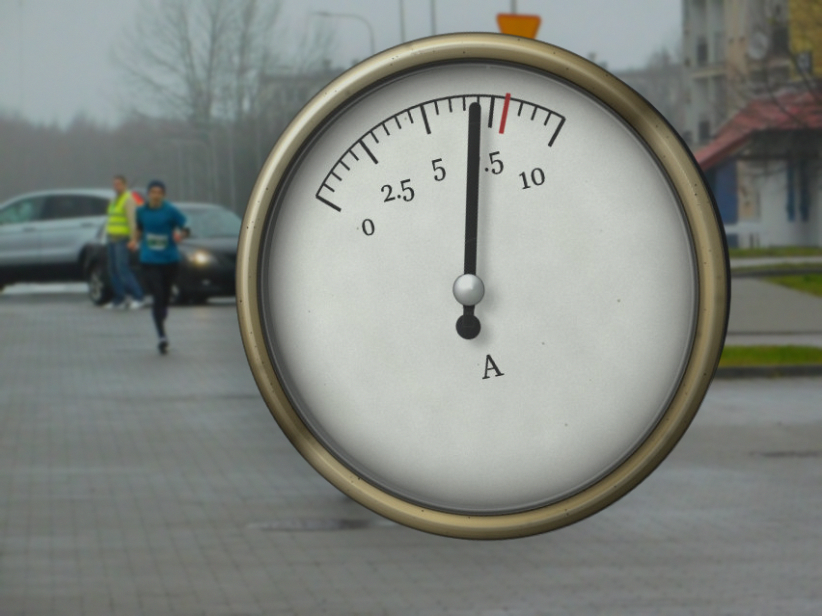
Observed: 7 A
